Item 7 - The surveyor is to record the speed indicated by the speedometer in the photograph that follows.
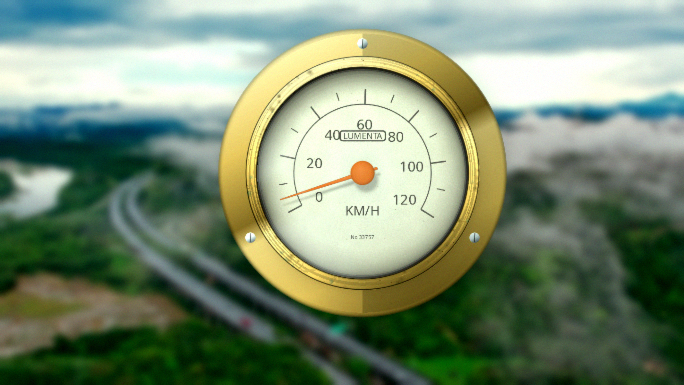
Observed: 5 km/h
